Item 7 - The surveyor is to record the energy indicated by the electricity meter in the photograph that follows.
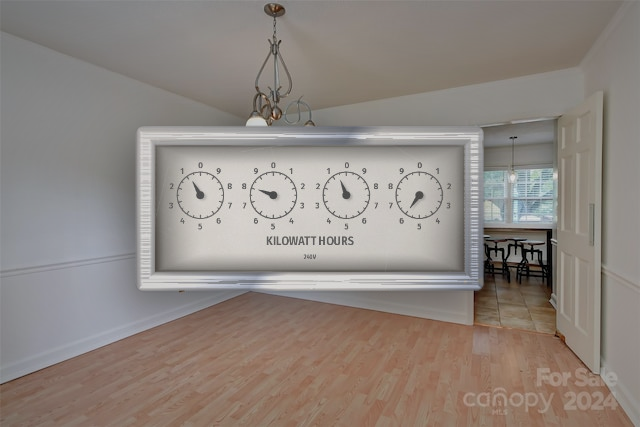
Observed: 806 kWh
